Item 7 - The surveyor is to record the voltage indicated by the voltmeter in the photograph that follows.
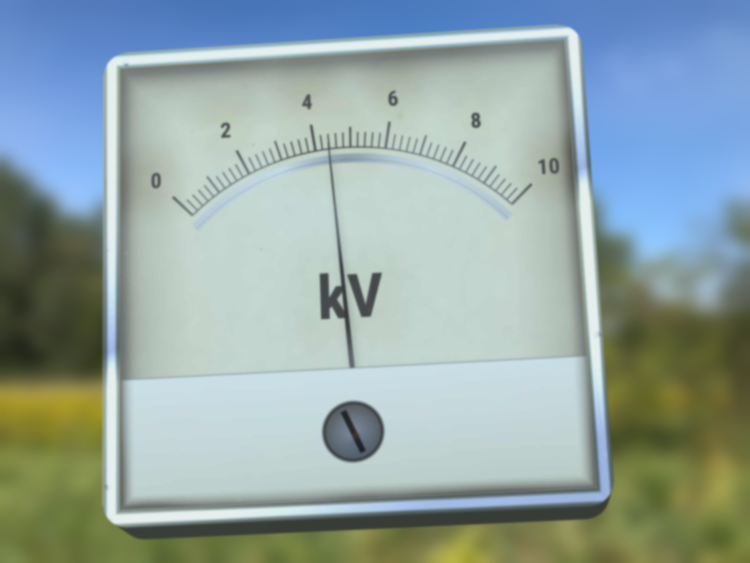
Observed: 4.4 kV
